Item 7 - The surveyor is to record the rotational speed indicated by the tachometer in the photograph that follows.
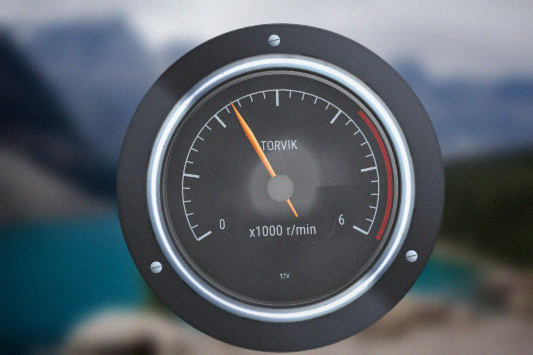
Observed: 2300 rpm
